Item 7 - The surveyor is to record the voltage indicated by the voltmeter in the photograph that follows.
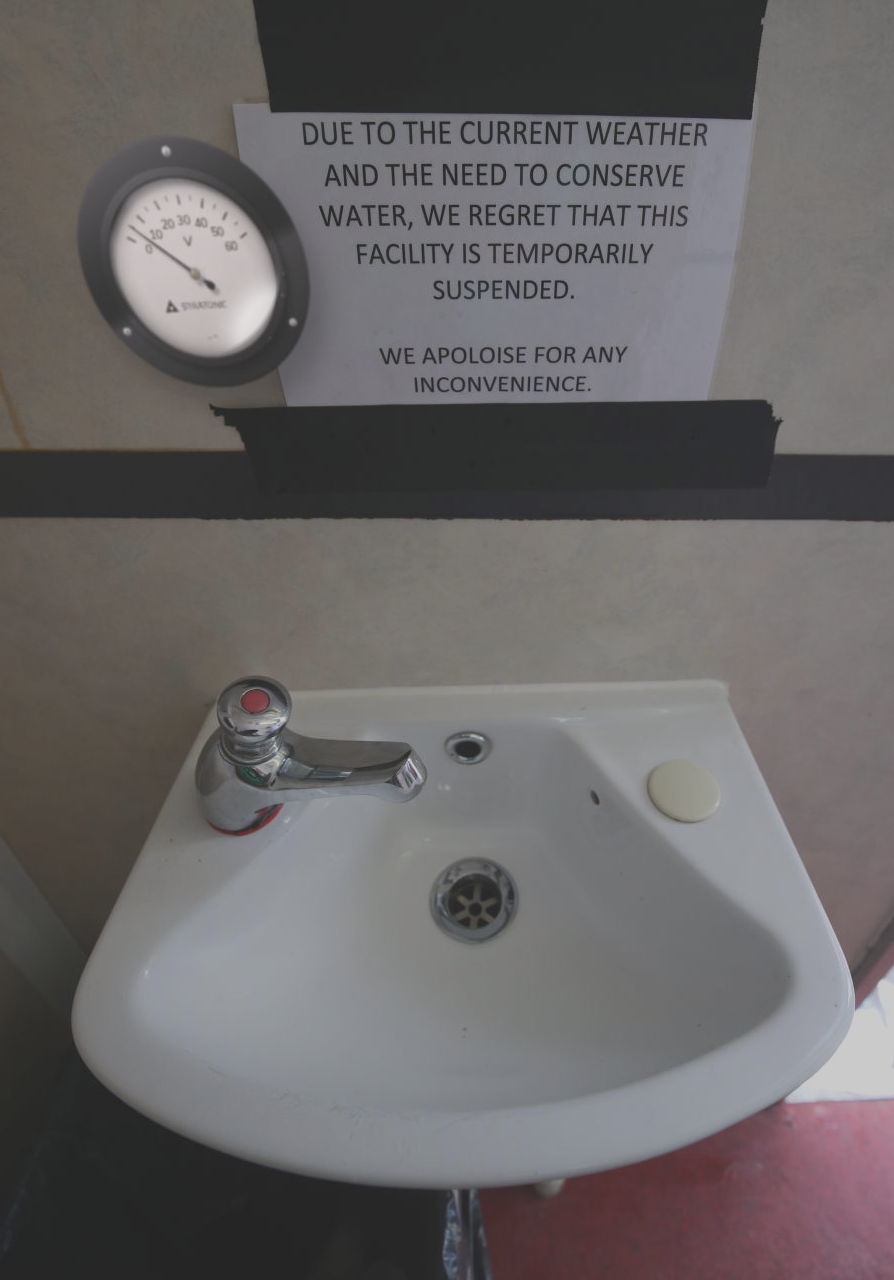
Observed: 5 V
